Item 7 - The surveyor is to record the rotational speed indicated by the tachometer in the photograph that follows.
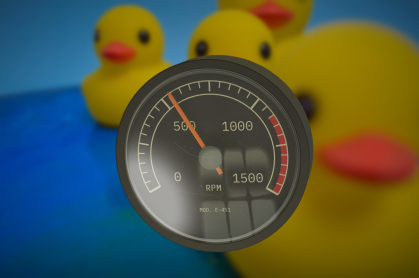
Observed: 550 rpm
